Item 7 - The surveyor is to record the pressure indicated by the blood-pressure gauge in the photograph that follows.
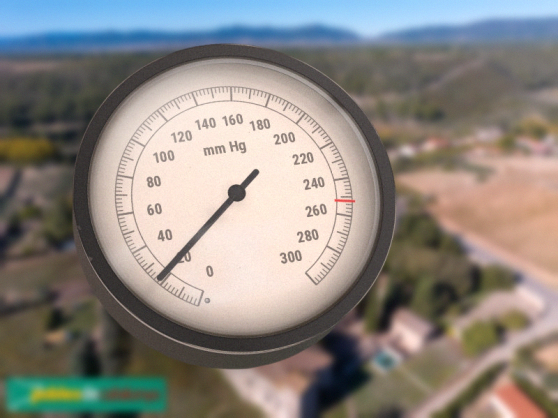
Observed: 22 mmHg
